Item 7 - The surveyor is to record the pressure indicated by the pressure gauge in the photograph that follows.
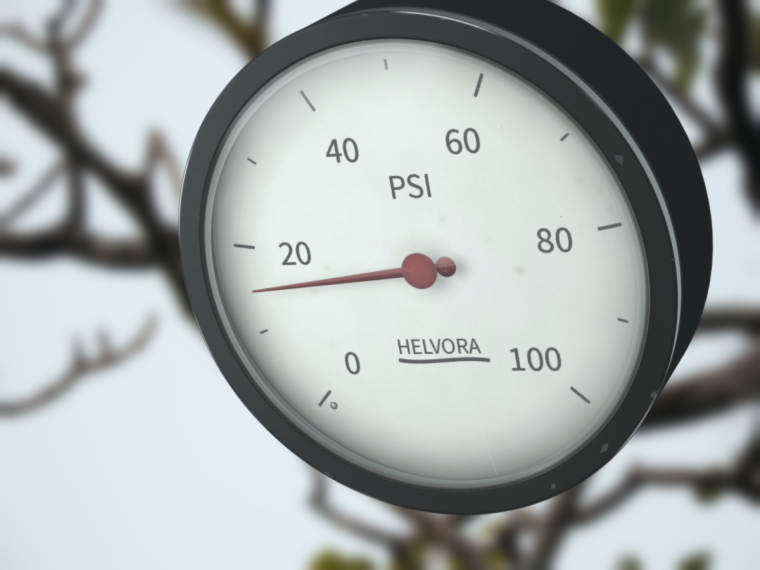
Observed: 15 psi
